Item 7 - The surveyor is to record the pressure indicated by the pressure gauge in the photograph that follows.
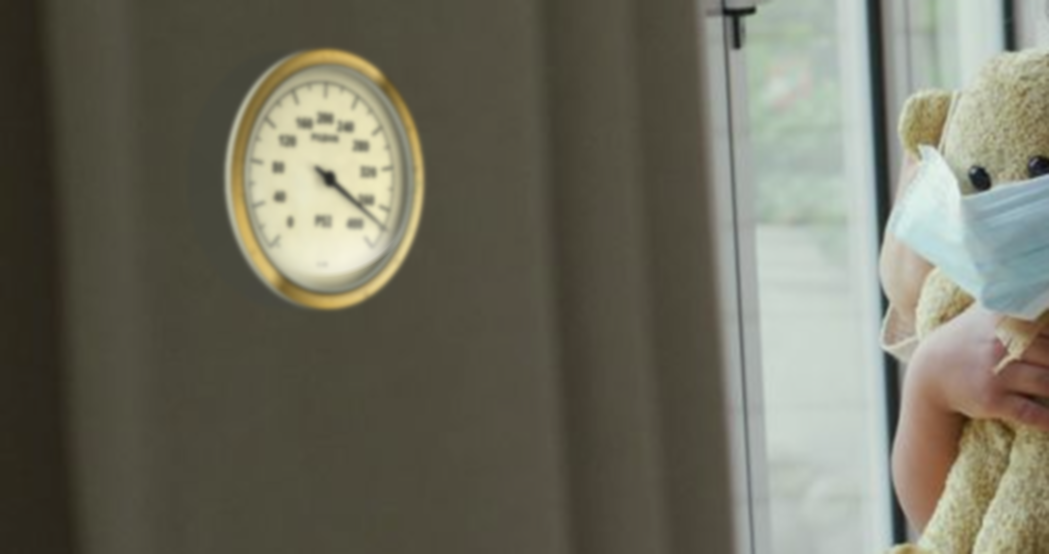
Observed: 380 psi
